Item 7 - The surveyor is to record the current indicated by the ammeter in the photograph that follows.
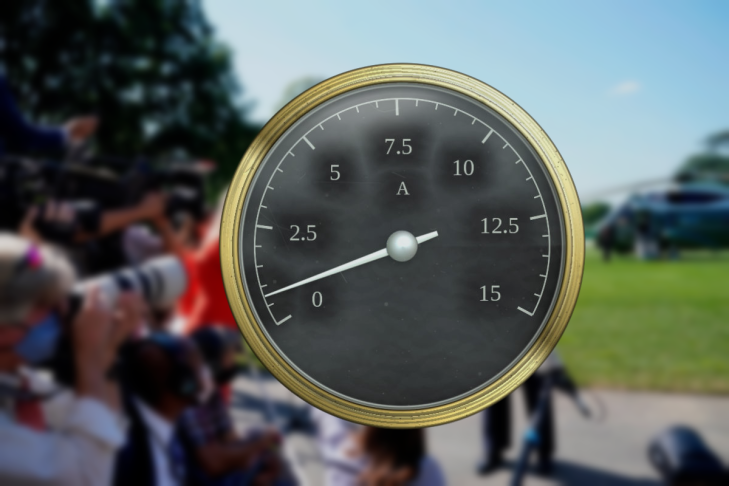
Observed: 0.75 A
